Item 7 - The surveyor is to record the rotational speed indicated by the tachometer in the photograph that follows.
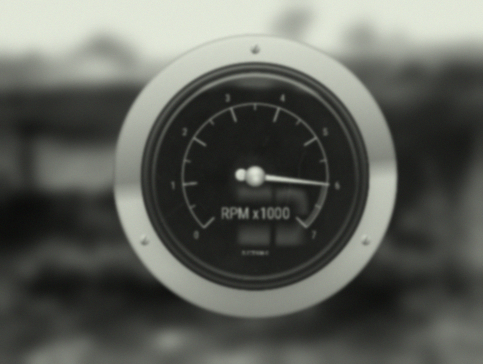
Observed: 6000 rpm
